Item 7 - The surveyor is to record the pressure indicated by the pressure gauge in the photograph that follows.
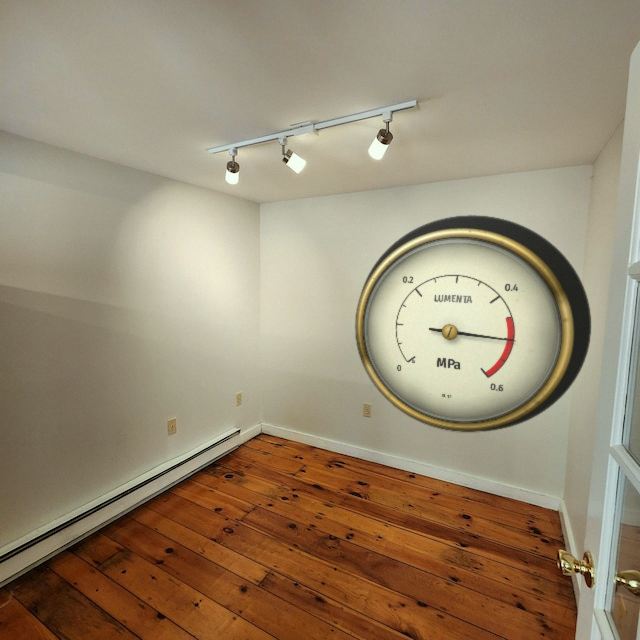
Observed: 0.5 MPa
